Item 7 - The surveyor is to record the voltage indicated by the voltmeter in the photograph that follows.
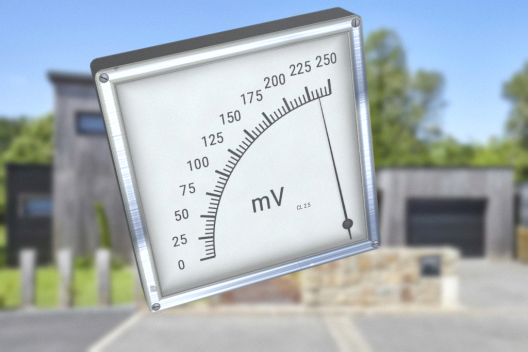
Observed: 235 mV
